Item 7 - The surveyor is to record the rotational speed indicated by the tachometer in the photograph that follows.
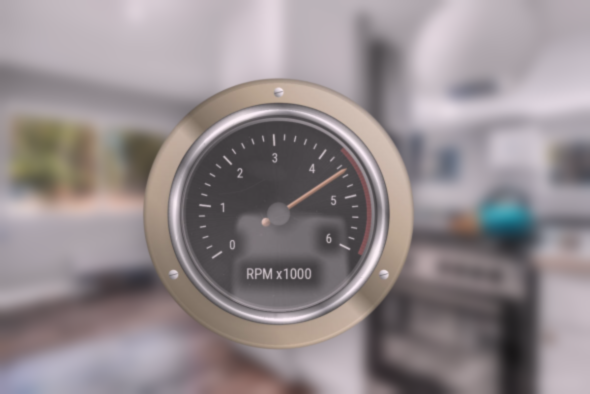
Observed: 4500 rpm
